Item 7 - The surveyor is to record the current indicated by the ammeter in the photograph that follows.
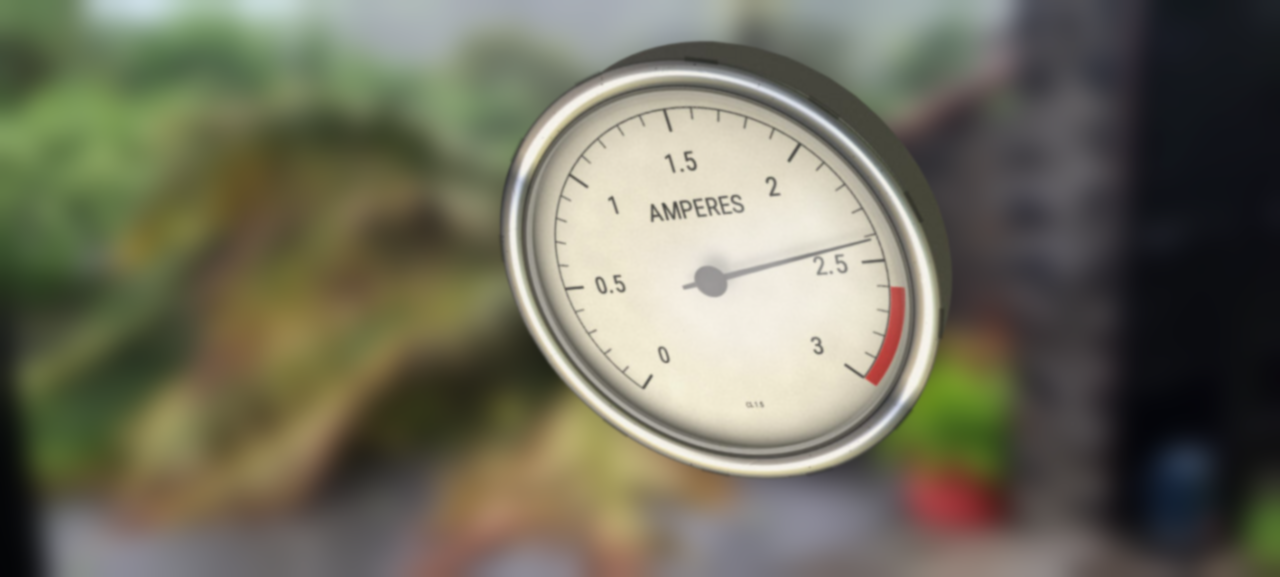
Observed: 2.4 A
